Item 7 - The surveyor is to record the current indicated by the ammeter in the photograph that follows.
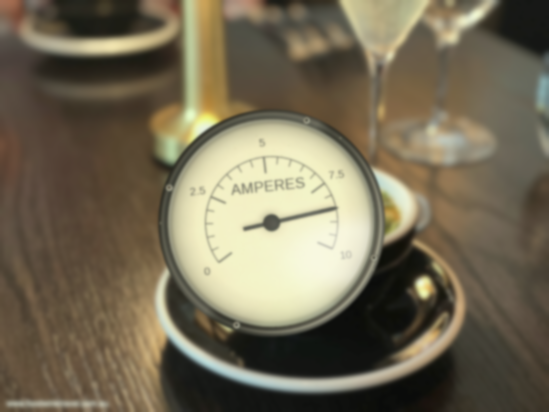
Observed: 8.5 A
